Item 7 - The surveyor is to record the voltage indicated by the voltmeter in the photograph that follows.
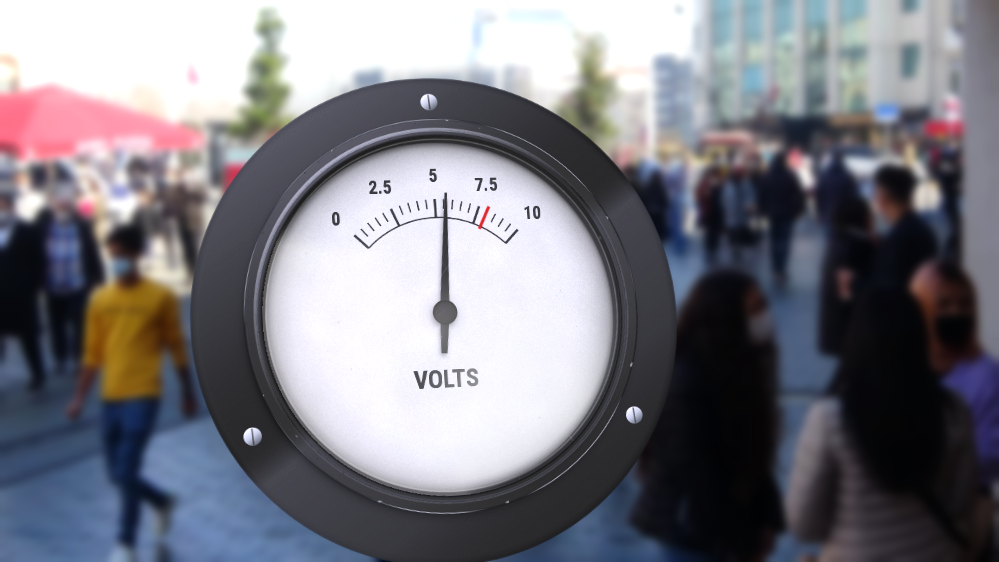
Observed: 5.5 V
